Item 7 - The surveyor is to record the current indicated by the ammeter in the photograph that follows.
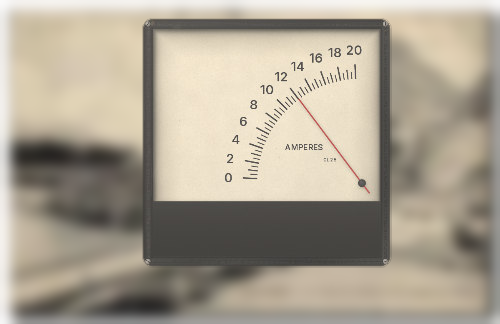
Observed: 12 A
